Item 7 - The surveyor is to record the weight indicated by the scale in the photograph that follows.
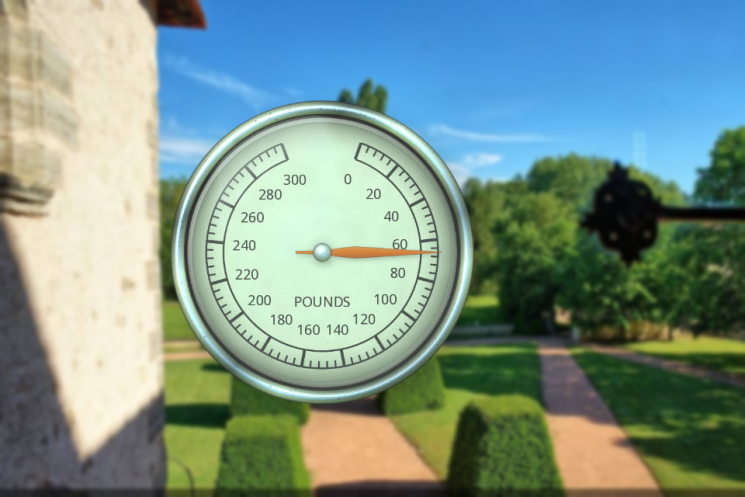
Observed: 66 lb
